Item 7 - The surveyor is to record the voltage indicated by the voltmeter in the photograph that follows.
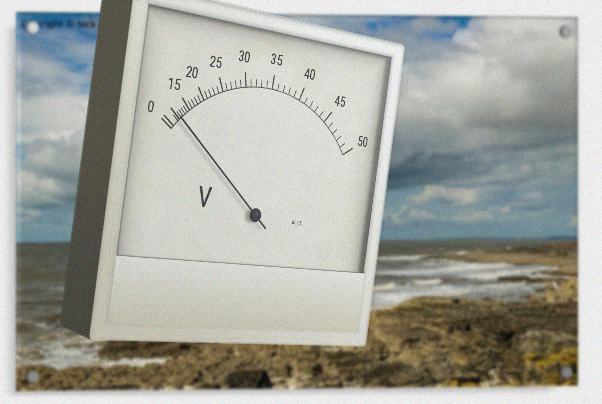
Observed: 10 V
